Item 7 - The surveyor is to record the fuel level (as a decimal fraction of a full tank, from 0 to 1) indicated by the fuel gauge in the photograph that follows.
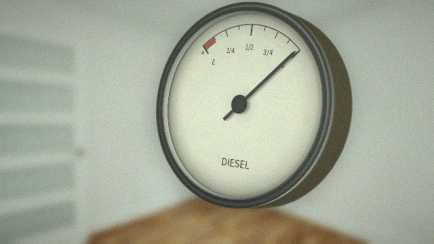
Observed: 1
